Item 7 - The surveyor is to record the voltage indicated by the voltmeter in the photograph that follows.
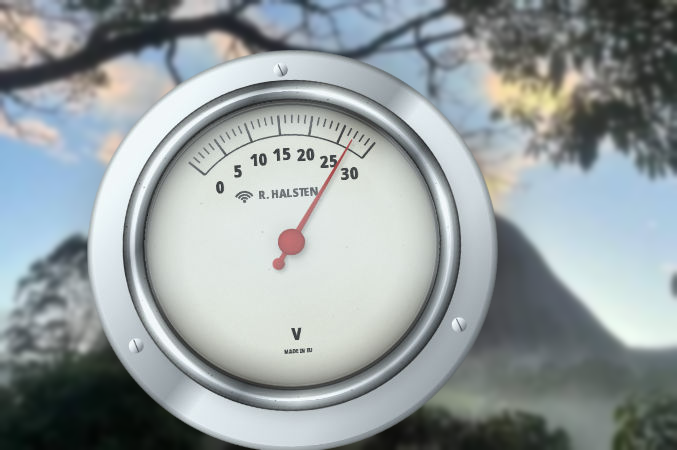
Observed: 27 V
